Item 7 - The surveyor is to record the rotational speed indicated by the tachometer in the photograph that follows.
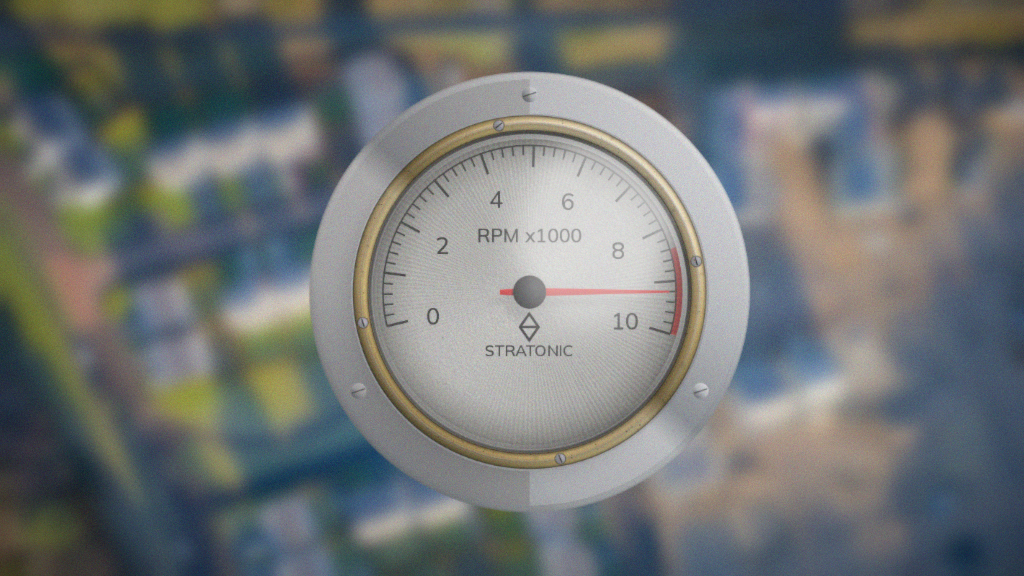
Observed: 9200 rpm
